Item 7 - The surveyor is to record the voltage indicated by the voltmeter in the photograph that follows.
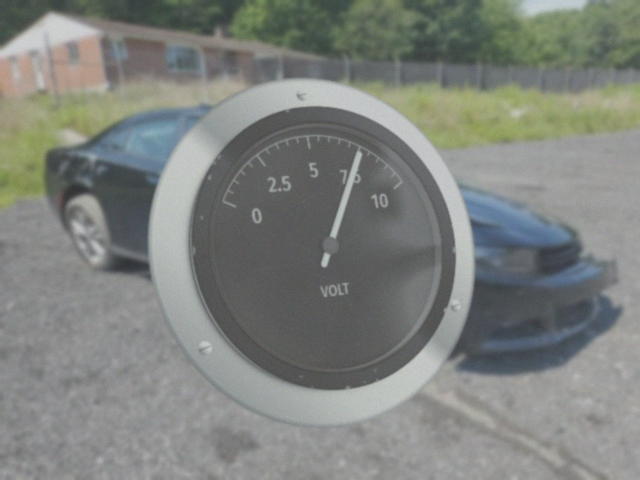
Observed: 7.5 V
